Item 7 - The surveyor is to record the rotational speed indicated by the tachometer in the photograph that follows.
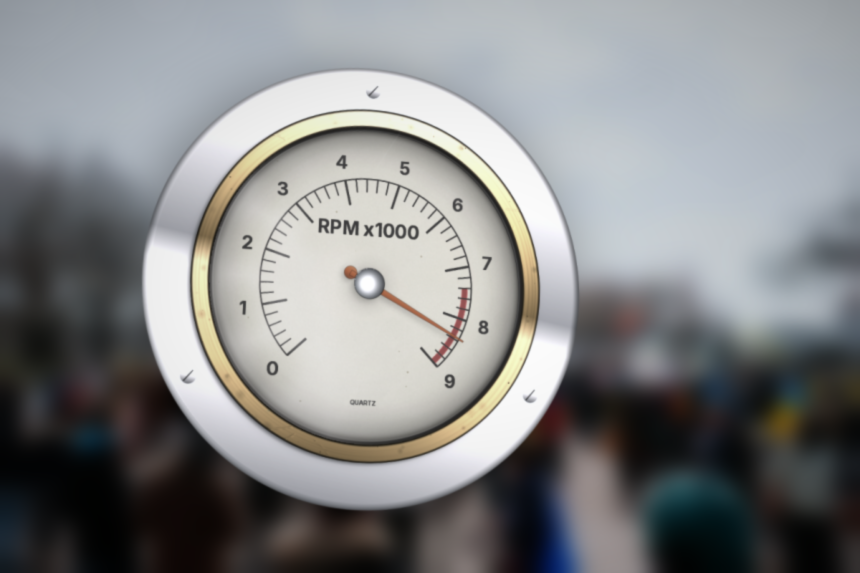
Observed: 8400 rpm
